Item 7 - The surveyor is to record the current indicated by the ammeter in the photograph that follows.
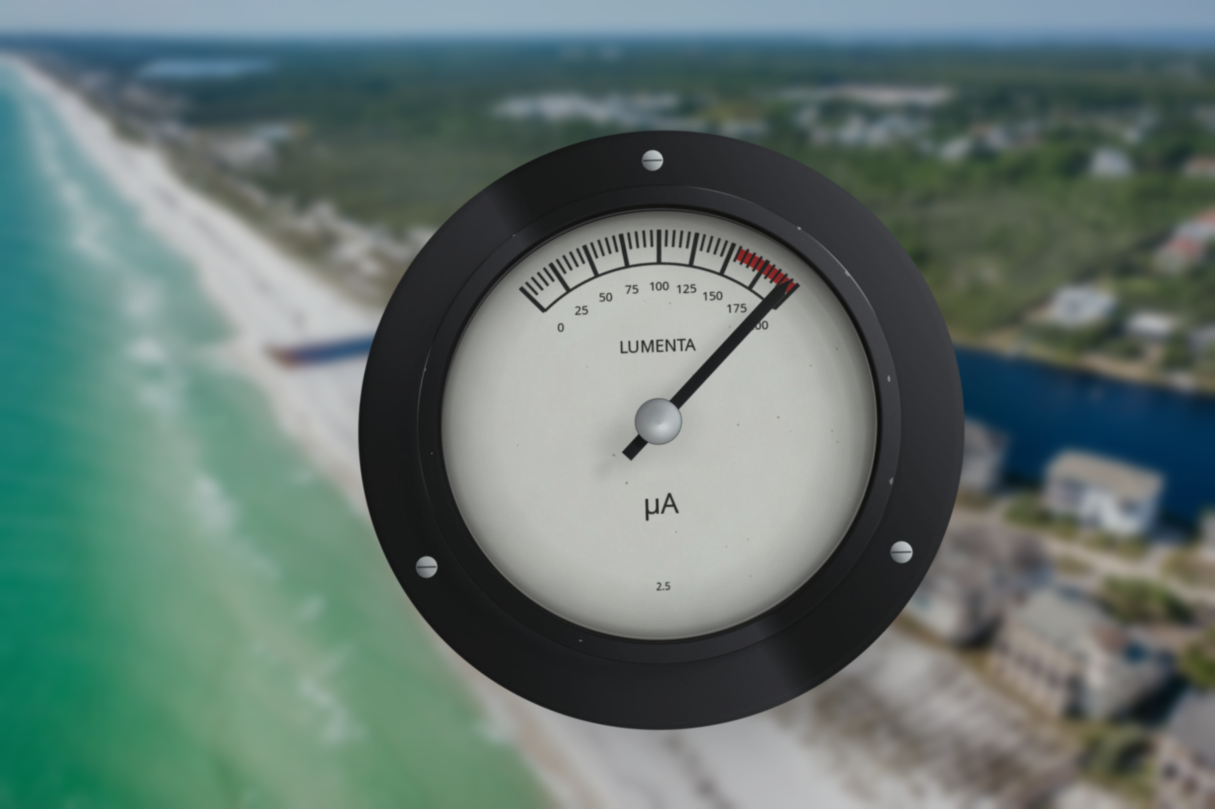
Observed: 195 µA
